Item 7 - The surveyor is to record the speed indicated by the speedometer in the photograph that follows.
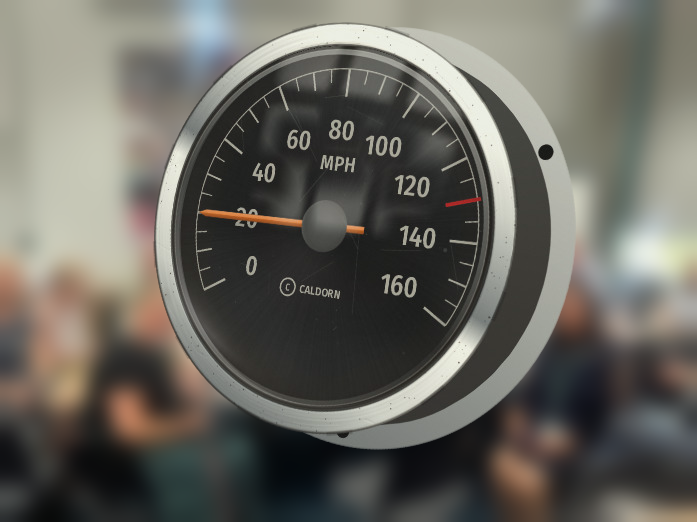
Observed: 20 mph
